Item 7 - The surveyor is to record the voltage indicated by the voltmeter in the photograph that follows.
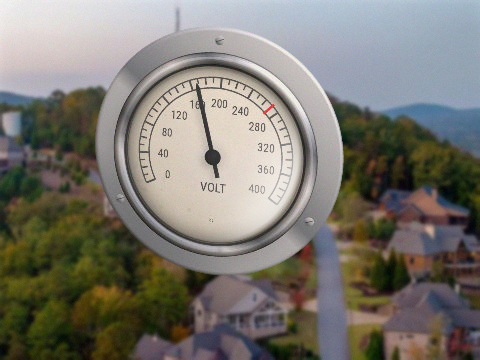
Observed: 170 V
